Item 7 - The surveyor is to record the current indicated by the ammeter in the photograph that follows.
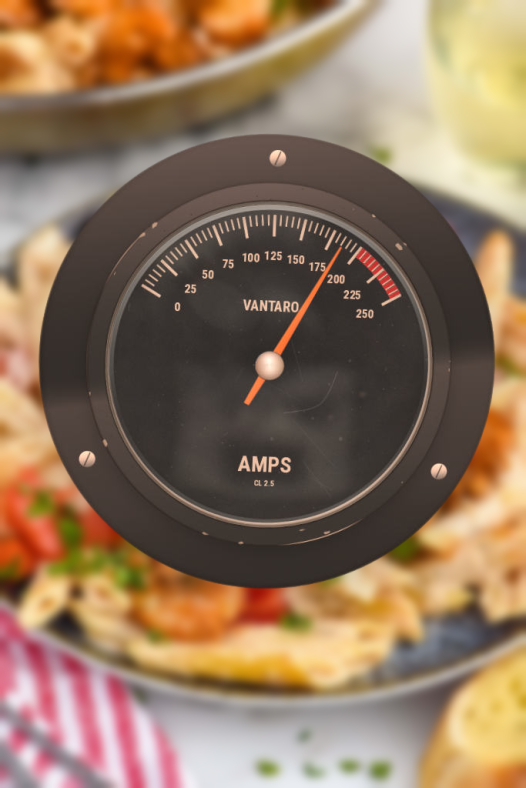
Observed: 185 A
